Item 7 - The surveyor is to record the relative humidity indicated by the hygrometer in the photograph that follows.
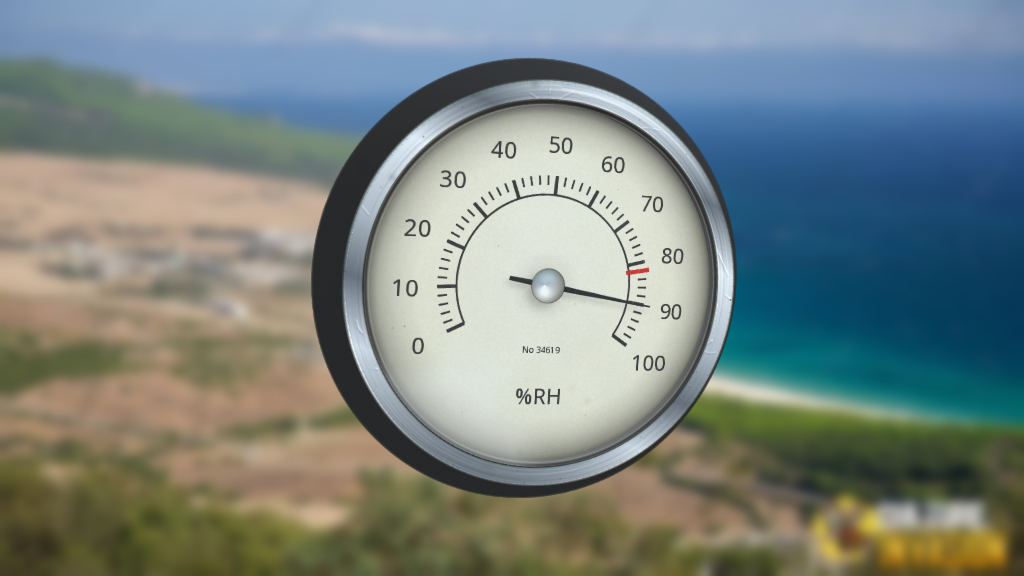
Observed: 90 %
